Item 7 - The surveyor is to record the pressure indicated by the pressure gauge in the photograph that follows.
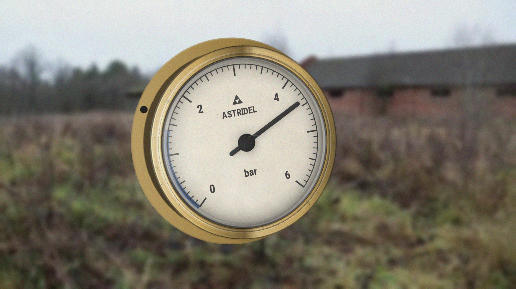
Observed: 4.4 bar
